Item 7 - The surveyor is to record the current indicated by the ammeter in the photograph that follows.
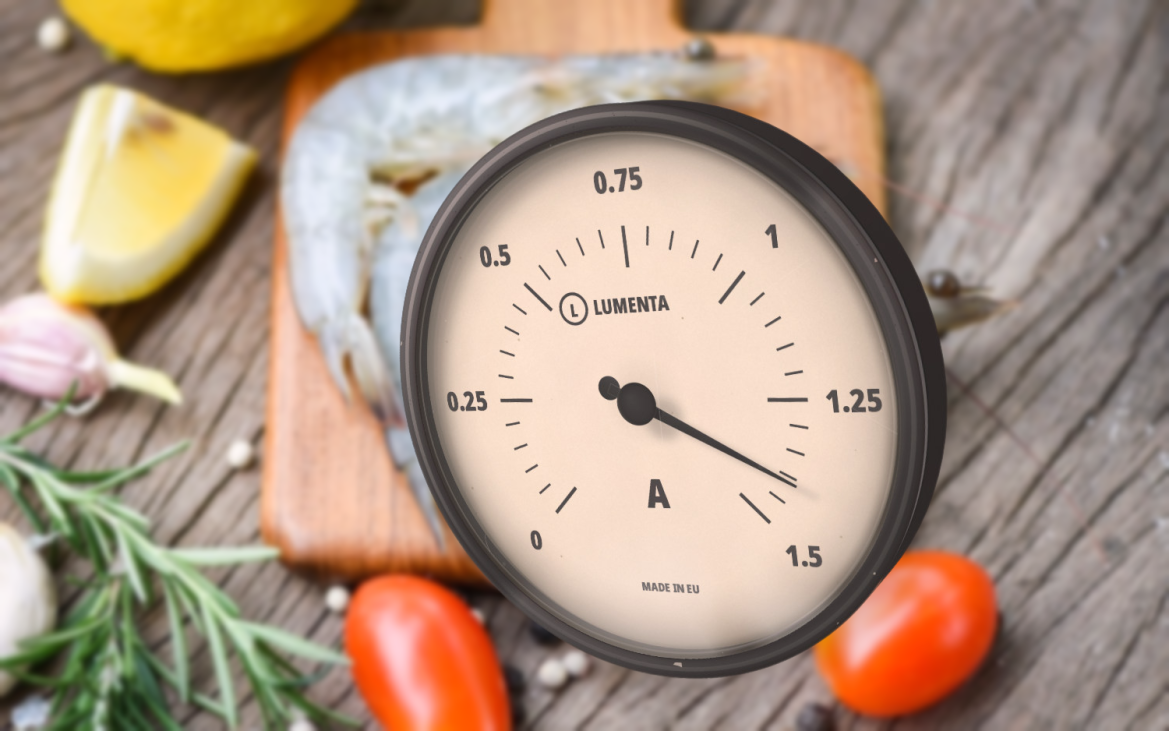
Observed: 1.4 A
